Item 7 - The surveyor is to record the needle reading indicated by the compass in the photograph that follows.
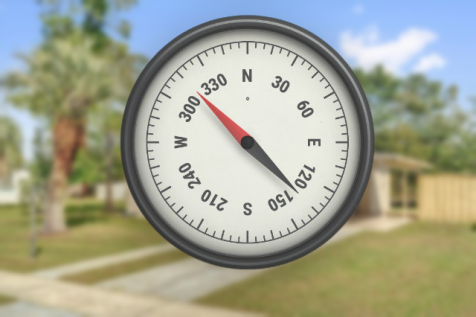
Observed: 315 °
